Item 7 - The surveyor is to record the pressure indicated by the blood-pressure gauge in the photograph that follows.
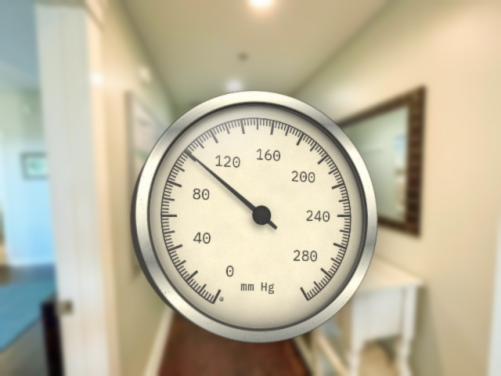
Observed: 100 mmHg
